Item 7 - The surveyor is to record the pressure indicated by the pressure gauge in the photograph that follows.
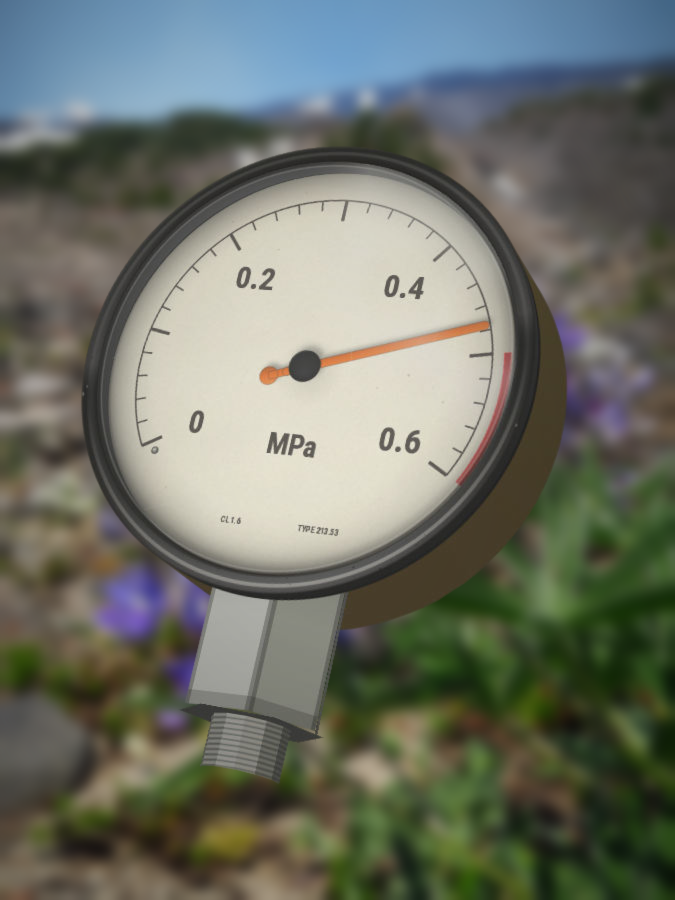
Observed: 0.48 MPa
